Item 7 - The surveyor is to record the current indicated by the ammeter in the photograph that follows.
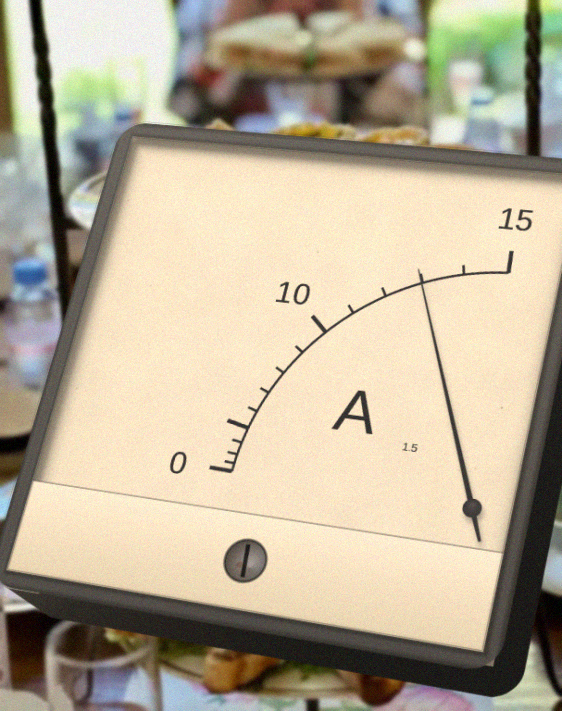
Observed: 13 A
